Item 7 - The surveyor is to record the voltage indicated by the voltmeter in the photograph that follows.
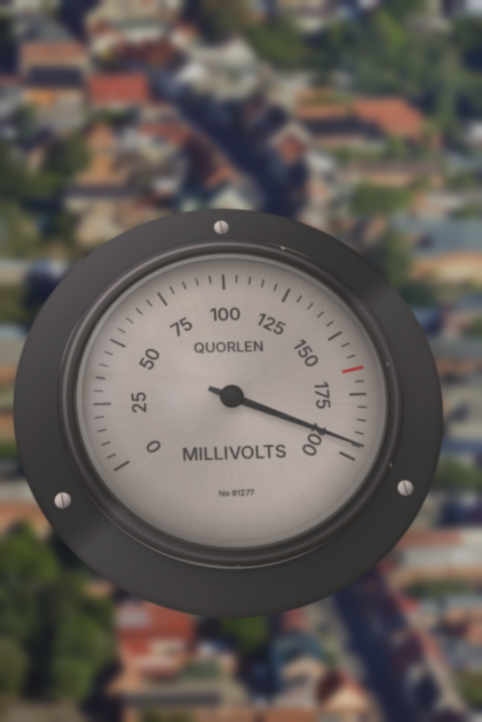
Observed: 195 mV
